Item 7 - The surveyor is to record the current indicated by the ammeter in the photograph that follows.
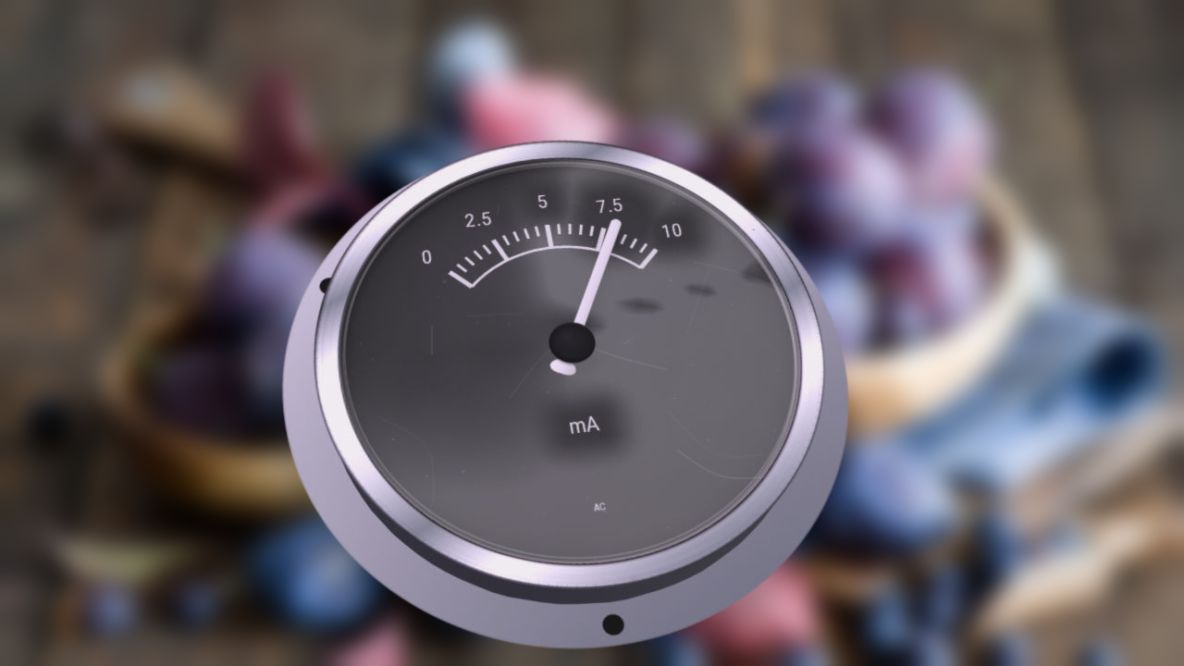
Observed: 8 mA
